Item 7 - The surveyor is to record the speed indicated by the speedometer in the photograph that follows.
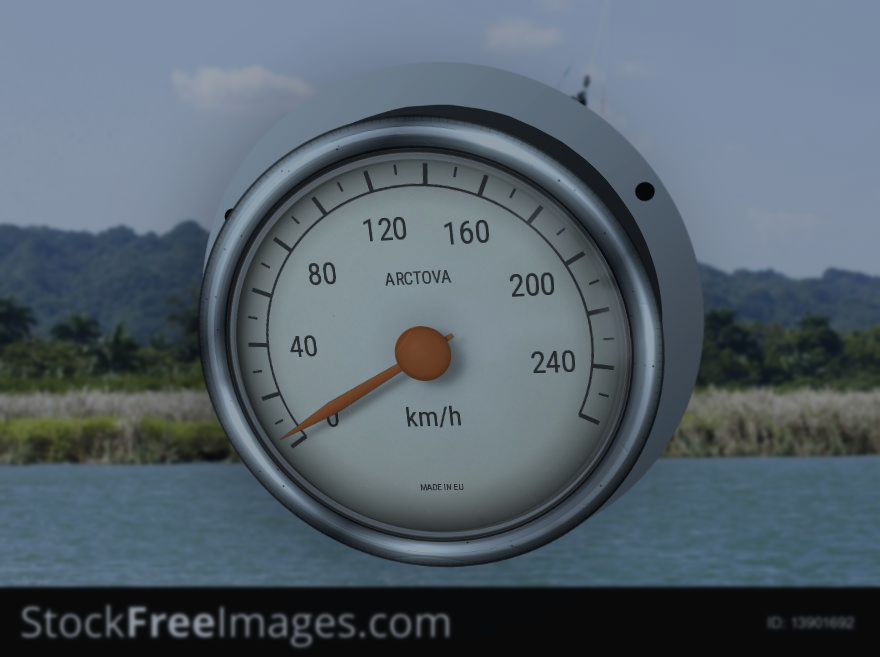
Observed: 5 km/h
